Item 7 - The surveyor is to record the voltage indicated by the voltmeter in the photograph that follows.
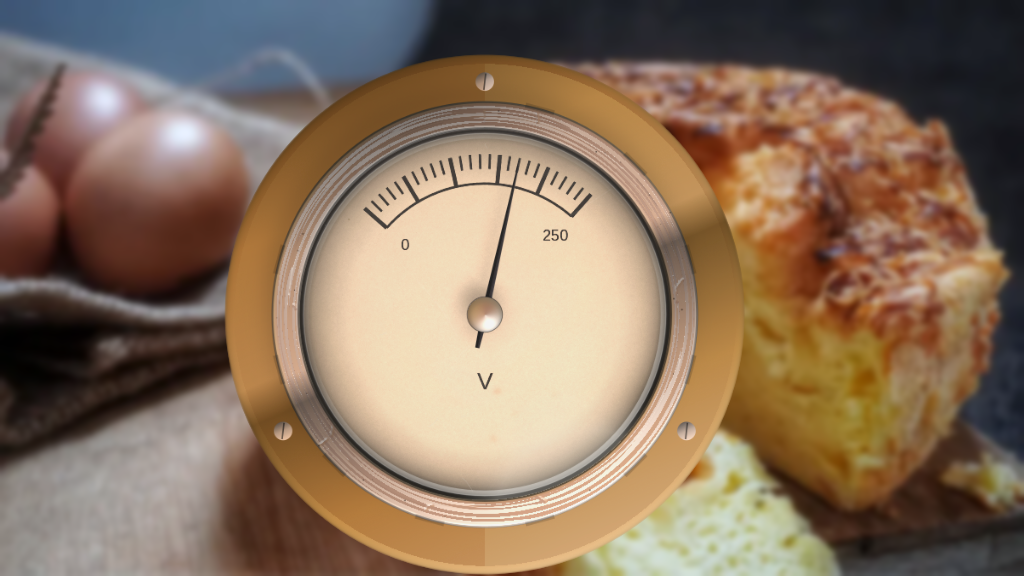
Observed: 170 V
